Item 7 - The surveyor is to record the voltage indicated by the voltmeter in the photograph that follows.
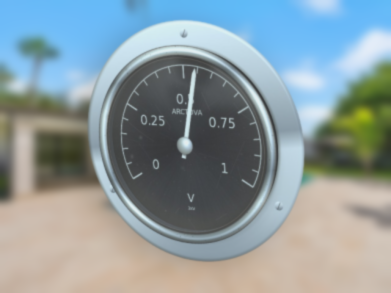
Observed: 0.55 V
